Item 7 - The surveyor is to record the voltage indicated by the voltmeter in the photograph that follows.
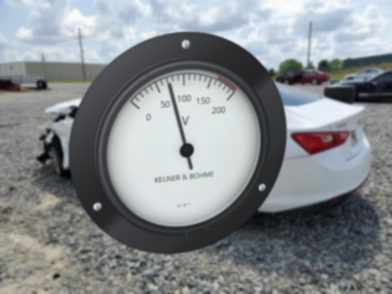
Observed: 70 V
